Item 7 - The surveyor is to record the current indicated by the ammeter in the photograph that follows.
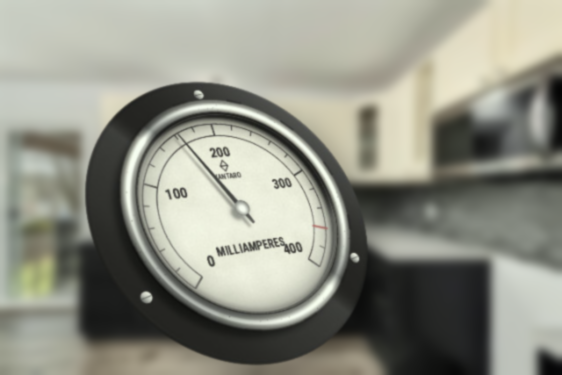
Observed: 160 mA
